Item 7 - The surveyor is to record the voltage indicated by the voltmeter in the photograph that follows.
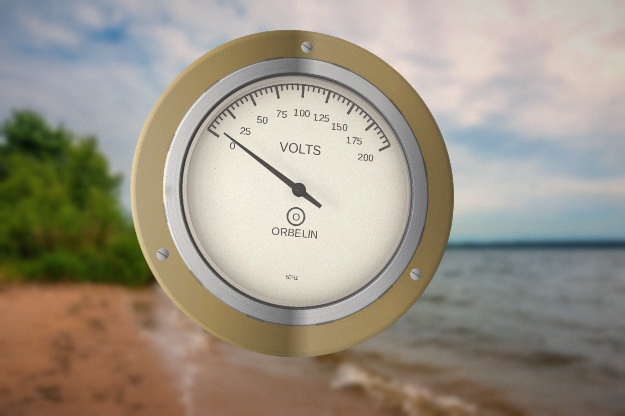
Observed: 5 V
